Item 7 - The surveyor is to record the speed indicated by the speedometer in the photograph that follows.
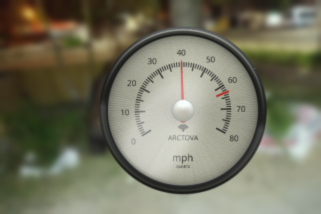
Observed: 40 mph
